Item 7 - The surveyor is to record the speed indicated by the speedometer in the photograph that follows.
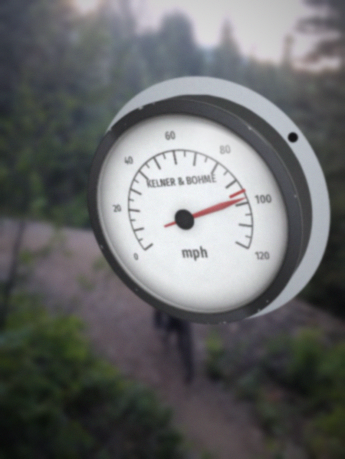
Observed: 97.5 mph
